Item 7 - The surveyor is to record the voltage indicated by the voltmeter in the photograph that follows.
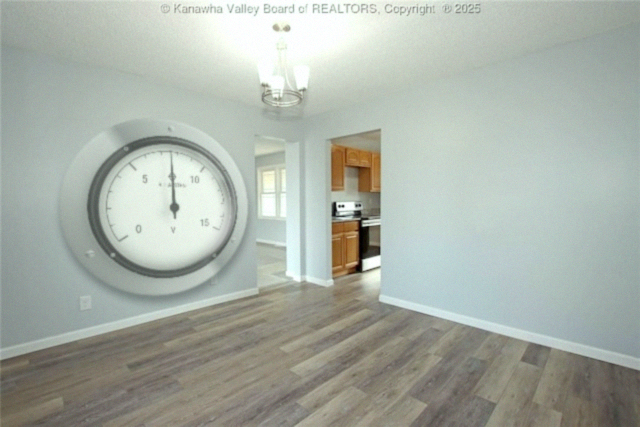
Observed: 7.5 V
